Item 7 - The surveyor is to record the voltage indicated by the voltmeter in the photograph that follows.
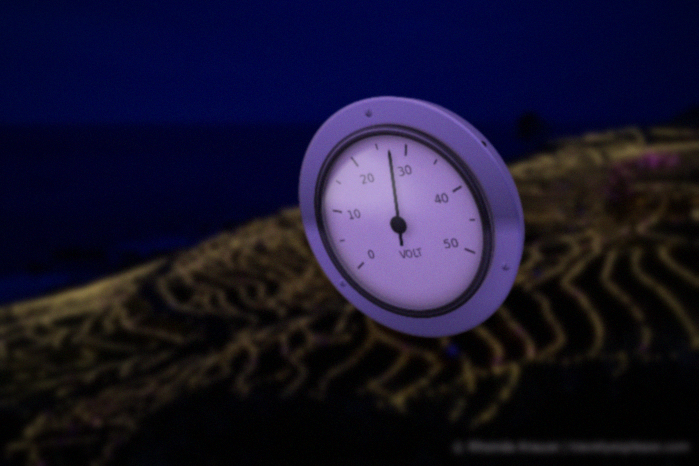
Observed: 27.5 V
